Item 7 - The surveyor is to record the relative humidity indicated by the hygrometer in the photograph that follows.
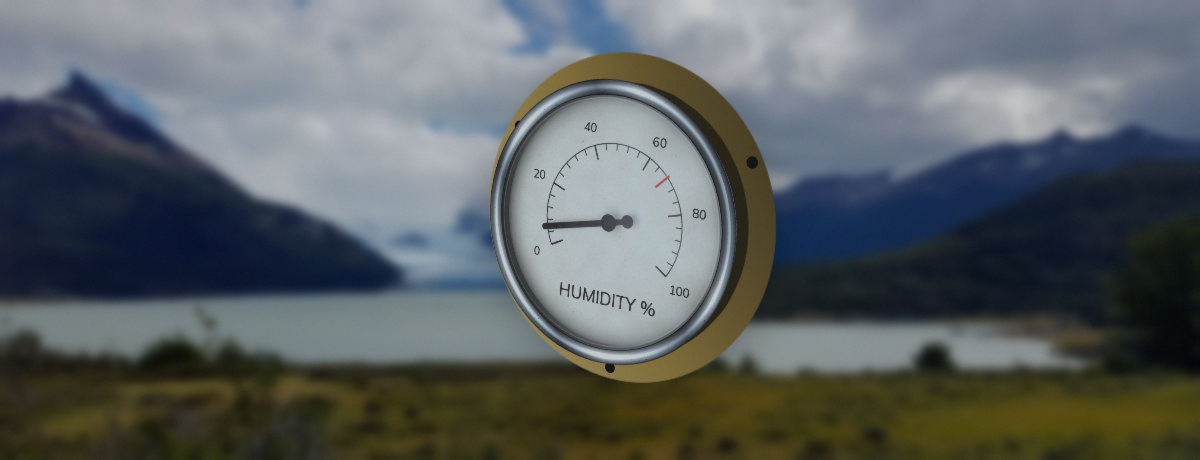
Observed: 6 %
